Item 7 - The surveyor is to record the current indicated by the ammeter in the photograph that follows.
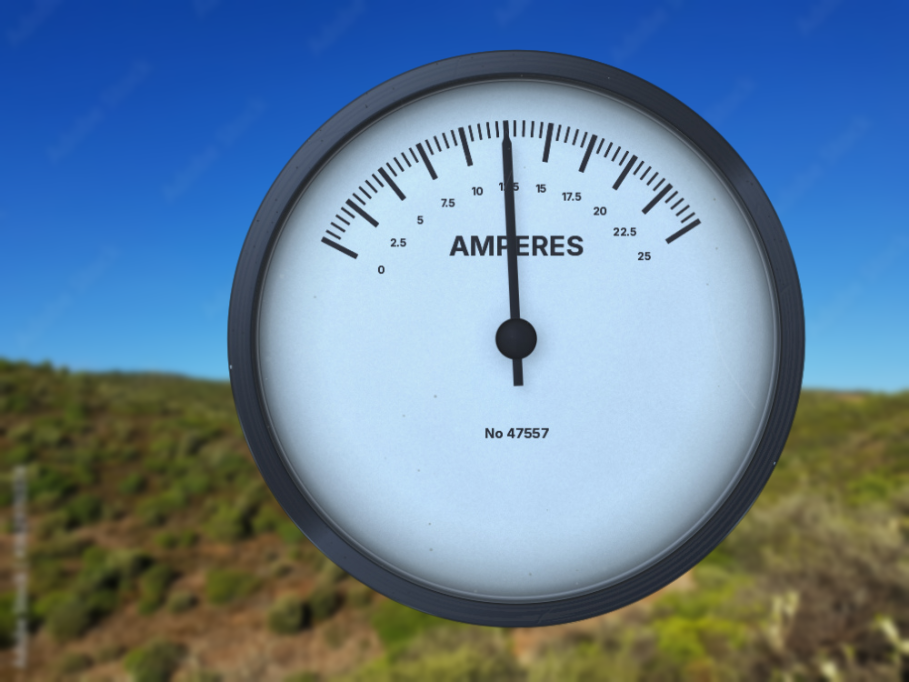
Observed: 12.5 A
